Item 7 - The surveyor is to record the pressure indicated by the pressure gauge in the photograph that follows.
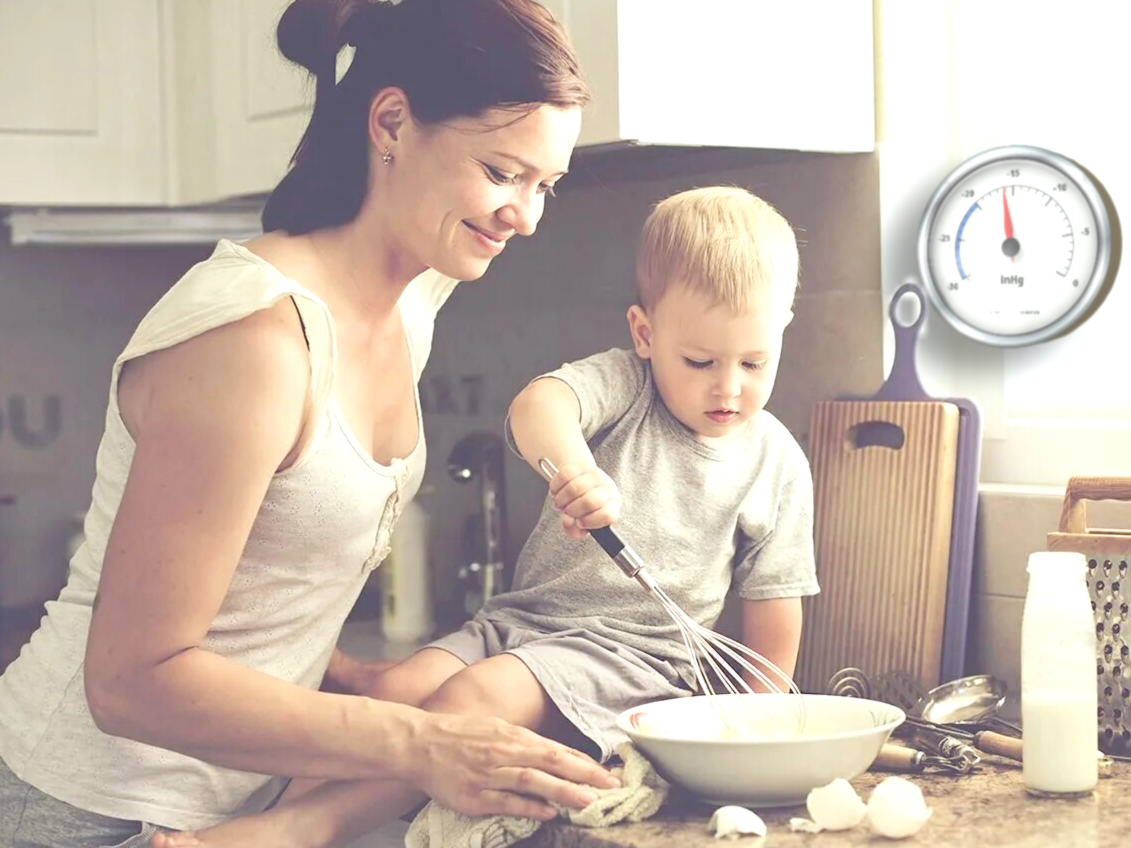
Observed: -16 inHg
